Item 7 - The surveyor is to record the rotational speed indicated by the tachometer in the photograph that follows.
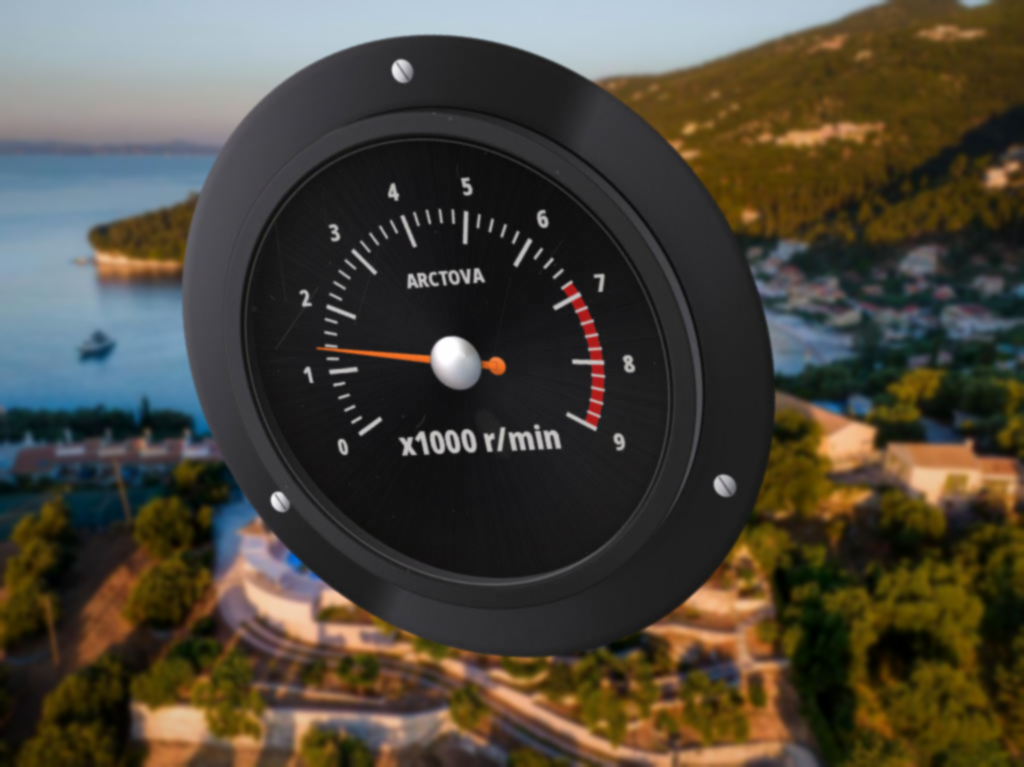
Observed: 1400 rpm
